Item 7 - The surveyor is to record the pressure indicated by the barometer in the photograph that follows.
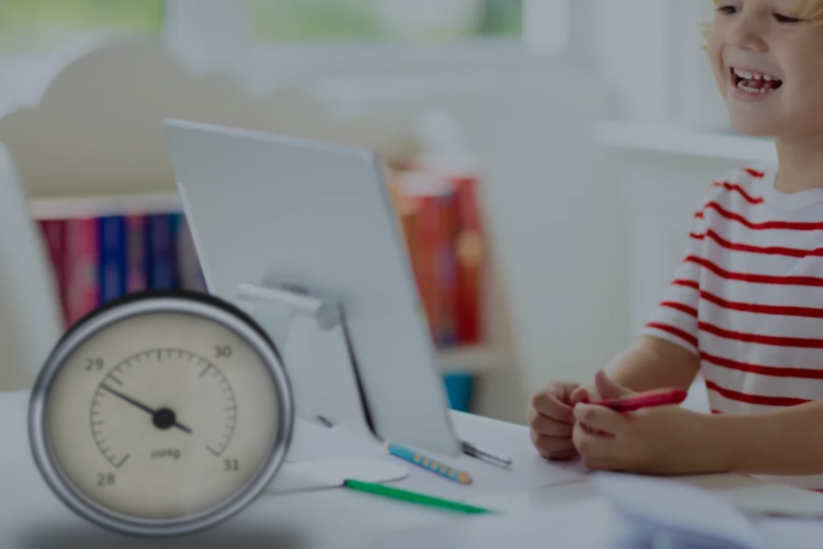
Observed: 28.9 inHg
